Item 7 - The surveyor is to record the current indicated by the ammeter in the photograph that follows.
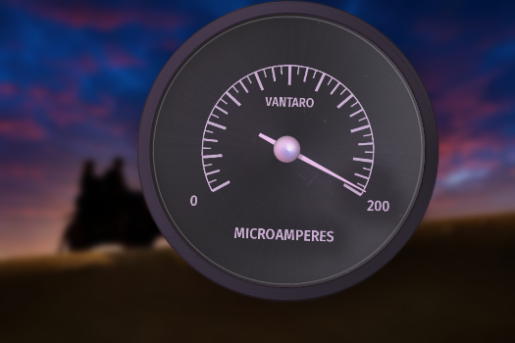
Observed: 197.5 µA
